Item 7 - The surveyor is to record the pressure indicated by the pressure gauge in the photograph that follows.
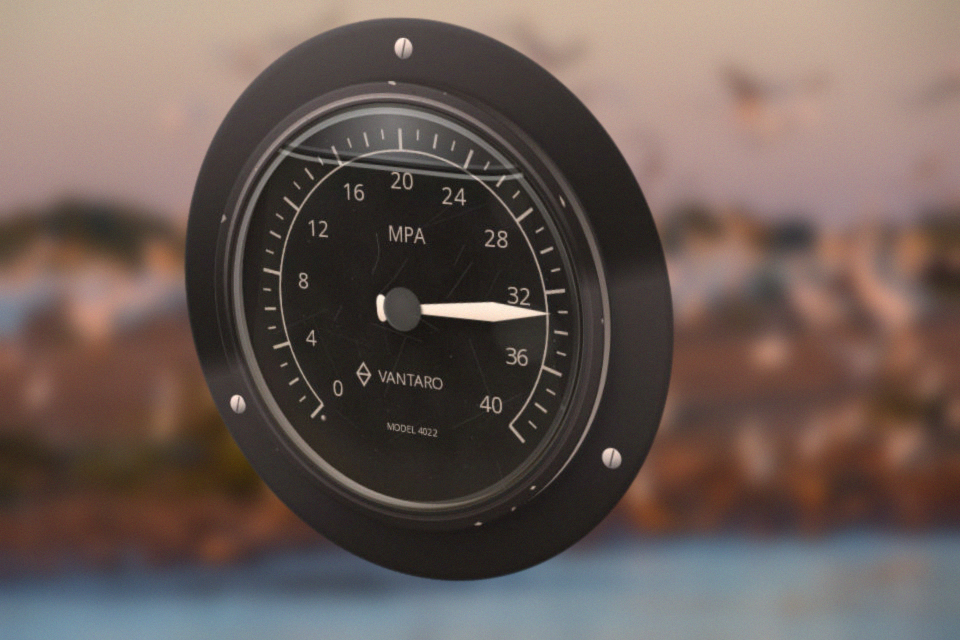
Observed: 33 MPa
